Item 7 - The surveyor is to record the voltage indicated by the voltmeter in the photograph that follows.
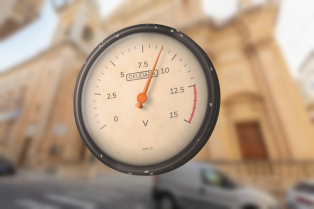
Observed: 9 V
